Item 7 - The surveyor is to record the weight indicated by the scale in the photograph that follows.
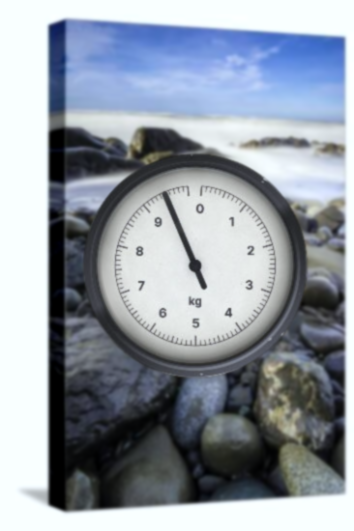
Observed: 9.5 kg
